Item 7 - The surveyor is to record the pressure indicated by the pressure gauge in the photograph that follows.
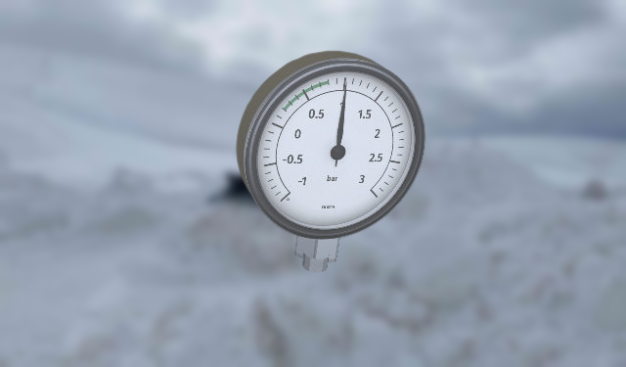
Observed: 1 bar
